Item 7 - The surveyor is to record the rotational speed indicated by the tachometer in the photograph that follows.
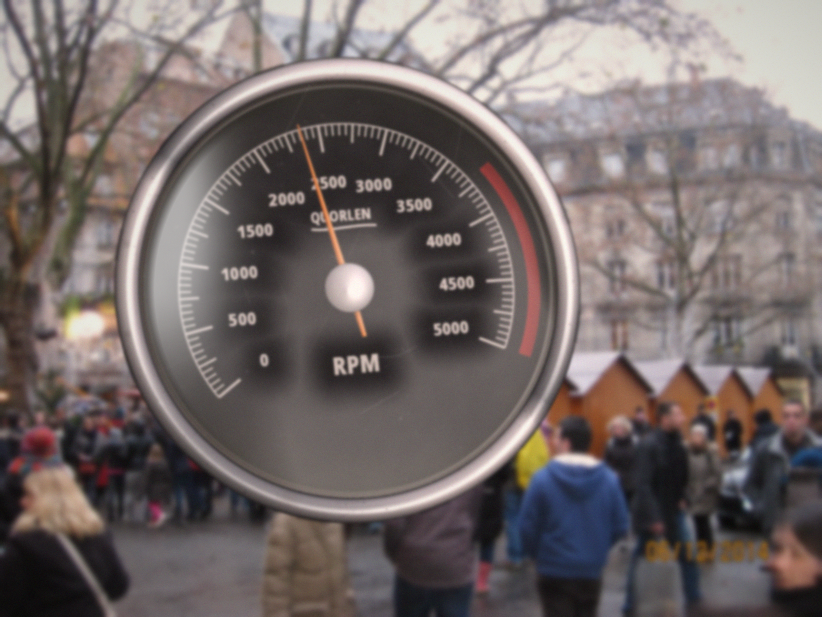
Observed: 2350 rpm
